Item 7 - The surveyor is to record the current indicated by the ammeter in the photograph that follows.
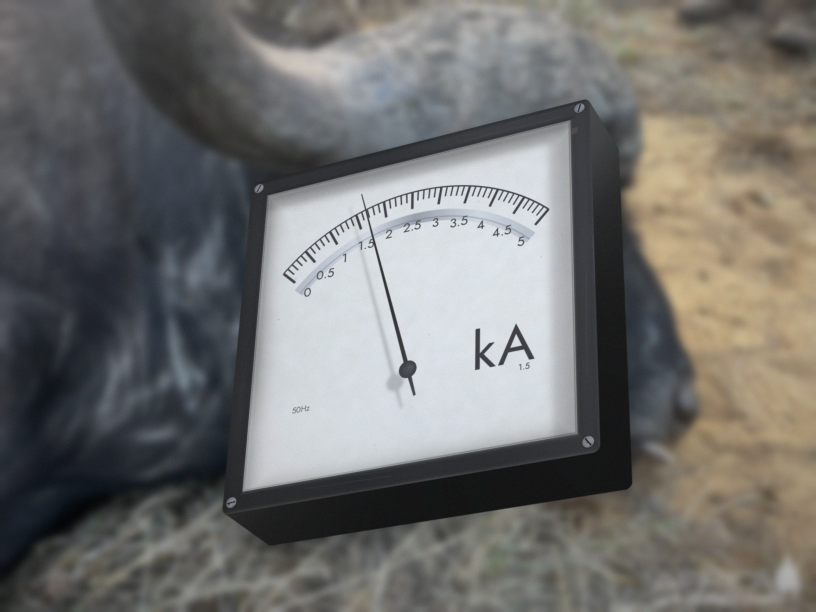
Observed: 1.7 kA
